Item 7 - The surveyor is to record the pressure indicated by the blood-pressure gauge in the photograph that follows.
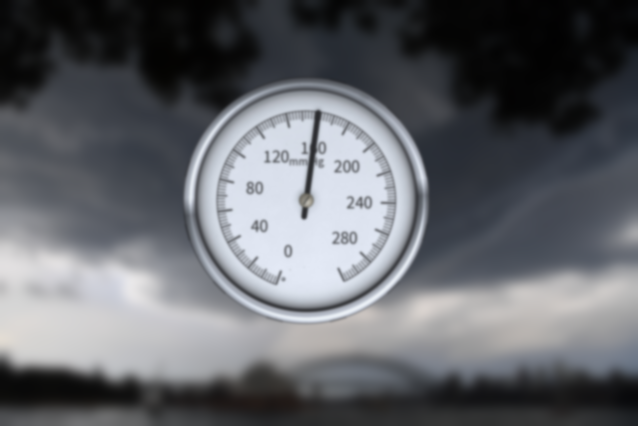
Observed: 160 mmHg
